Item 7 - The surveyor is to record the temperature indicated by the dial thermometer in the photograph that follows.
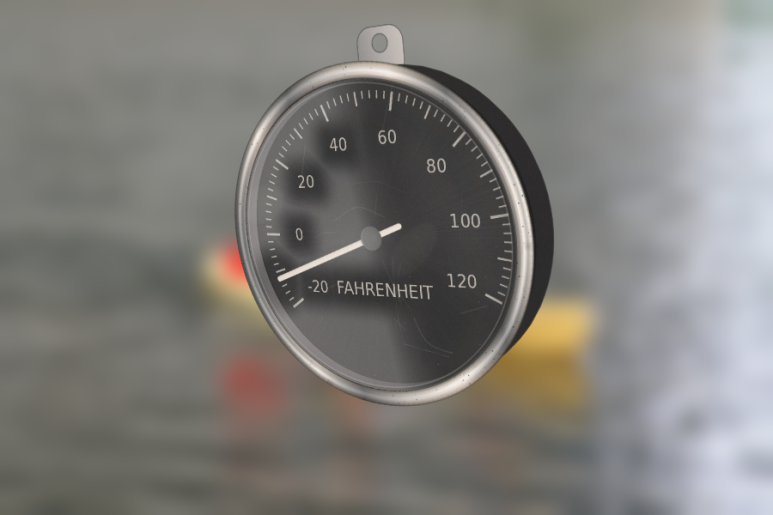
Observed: -12 °F
